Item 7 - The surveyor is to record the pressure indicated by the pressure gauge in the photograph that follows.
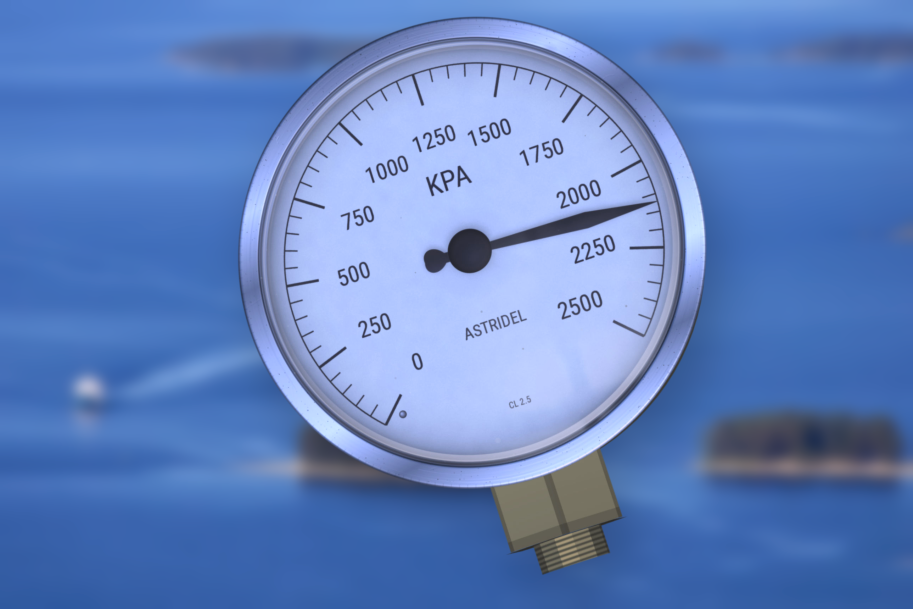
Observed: 2125 kPa
